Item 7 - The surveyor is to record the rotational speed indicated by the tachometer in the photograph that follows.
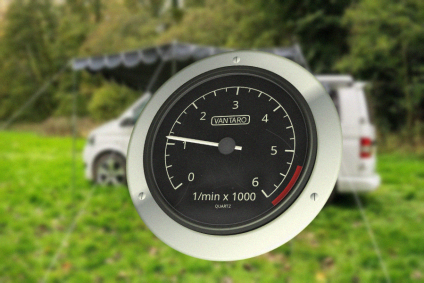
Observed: 1125 rpm
